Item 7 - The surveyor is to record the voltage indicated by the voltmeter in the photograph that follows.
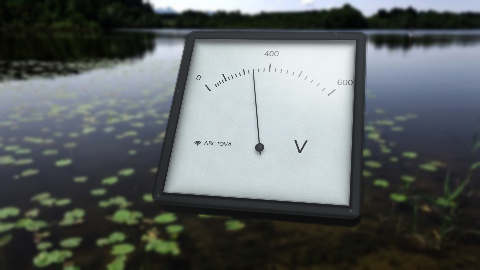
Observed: 340 V
